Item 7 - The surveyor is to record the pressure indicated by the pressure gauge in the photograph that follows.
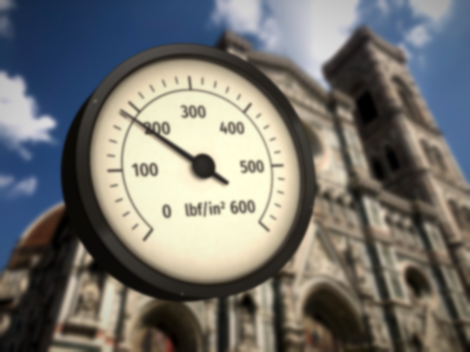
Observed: 180 psi
